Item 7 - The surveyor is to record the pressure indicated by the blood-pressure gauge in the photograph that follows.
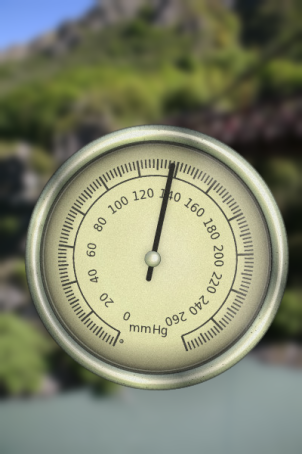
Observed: 138 mmHg
